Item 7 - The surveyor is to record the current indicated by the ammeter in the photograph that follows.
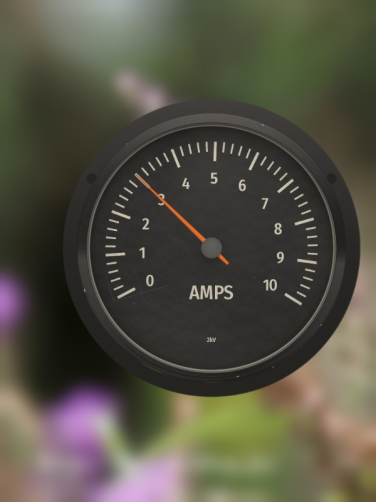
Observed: 3 A
